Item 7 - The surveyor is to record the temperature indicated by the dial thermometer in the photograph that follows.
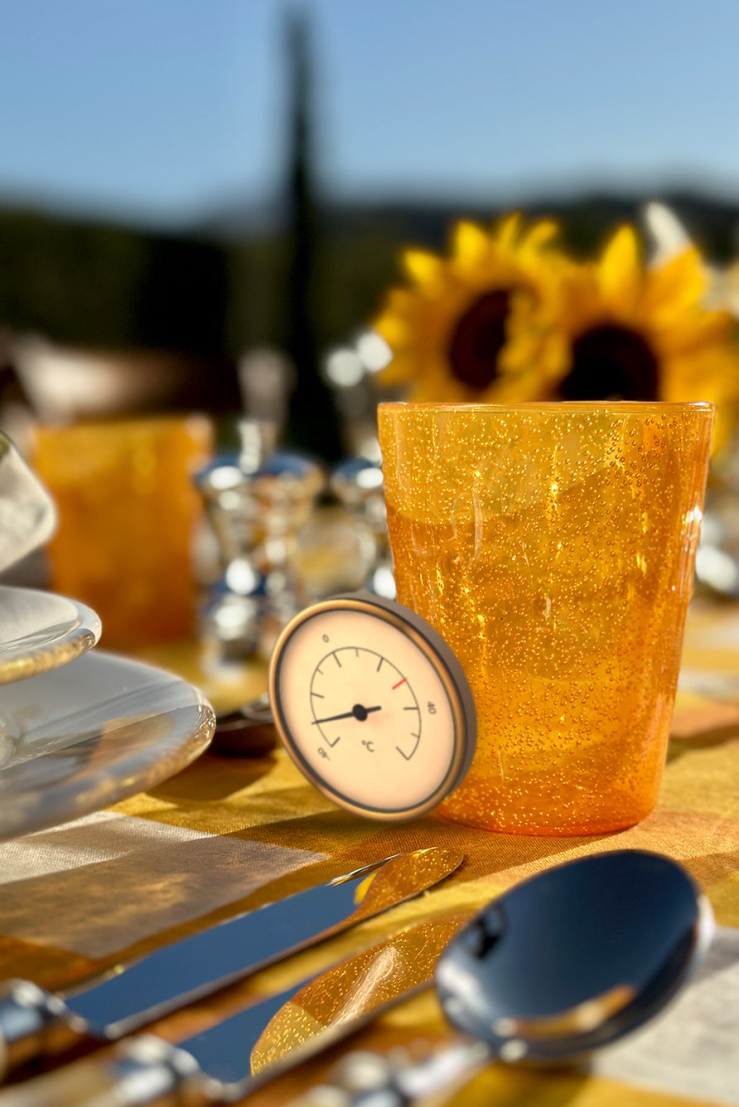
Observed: -30 °C
